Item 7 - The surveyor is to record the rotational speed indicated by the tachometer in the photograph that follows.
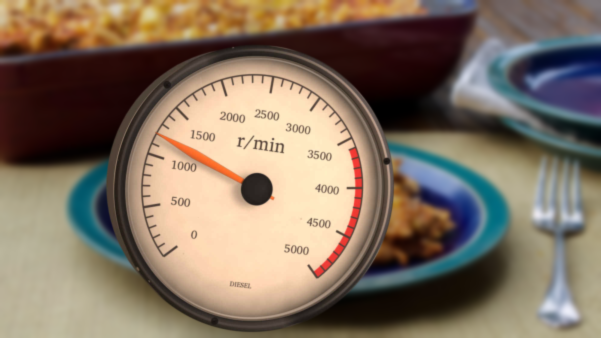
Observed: 1200 rpm
